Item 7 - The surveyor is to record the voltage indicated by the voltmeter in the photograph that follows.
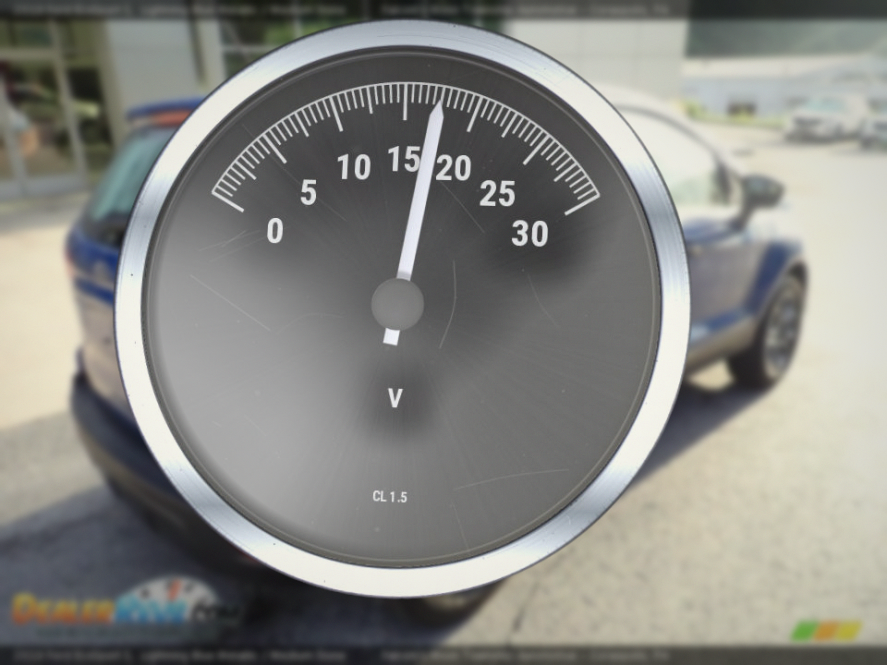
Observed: 17.5 V
